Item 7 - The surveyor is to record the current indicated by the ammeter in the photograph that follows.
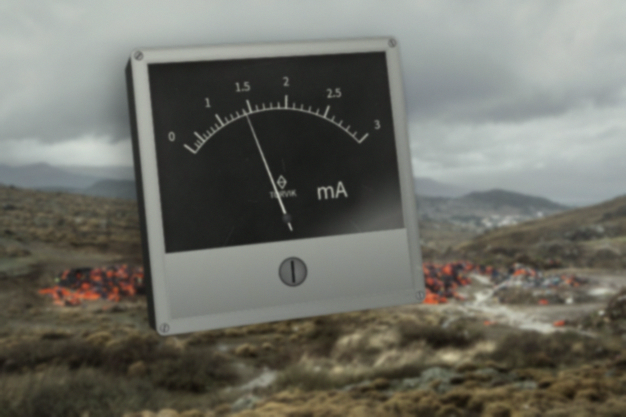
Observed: 1.4 mA
